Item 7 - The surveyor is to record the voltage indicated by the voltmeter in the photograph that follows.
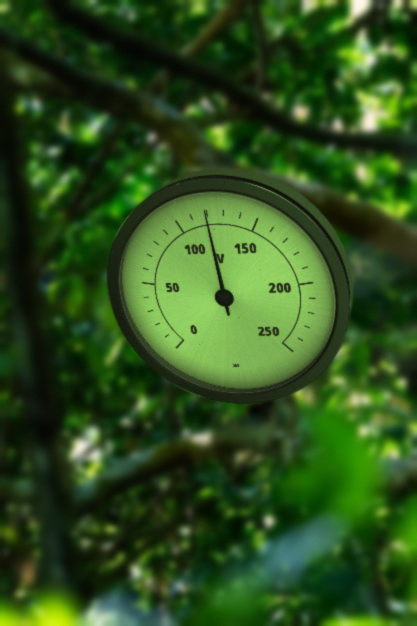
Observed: 120 V
